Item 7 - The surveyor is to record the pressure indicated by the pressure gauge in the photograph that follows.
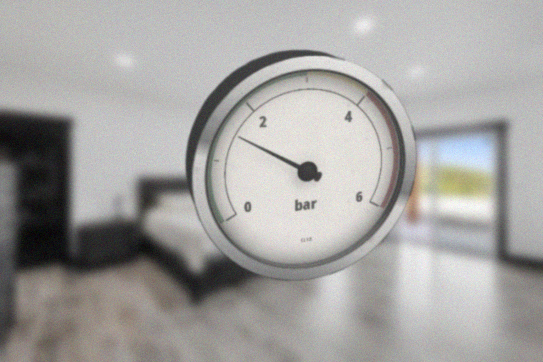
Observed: 1.5 bar
